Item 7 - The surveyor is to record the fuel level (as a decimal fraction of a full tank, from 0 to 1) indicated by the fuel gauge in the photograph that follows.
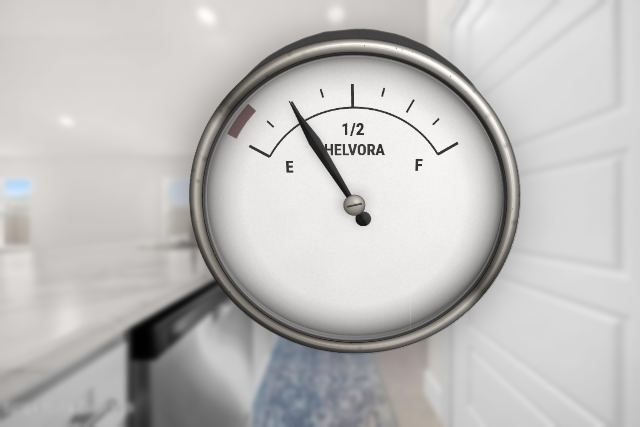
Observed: 0.25
